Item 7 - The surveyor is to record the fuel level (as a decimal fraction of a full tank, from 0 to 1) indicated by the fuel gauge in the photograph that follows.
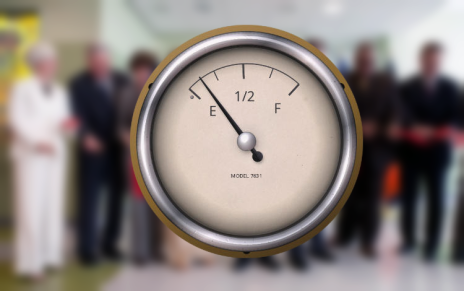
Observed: 0.125
